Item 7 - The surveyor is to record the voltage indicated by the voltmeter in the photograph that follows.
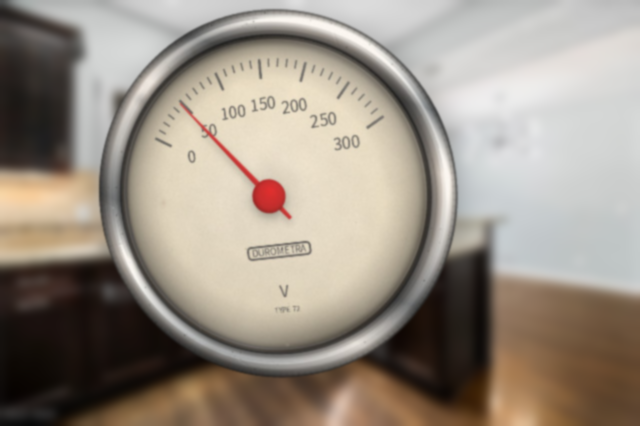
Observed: 50 V
